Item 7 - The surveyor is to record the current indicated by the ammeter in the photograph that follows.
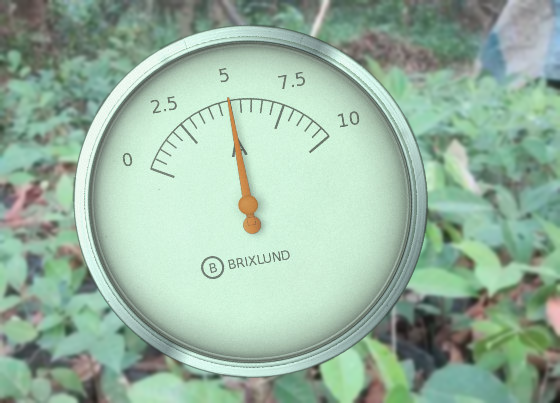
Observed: 5 A
